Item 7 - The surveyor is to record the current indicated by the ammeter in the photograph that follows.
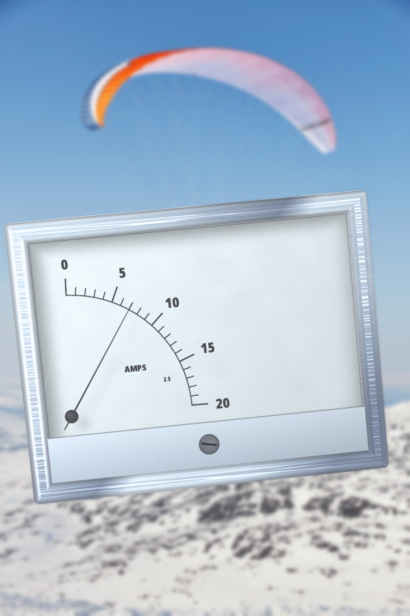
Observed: 7 A
